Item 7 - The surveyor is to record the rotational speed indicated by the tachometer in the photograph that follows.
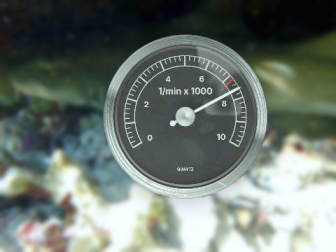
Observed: 7600 rpm
